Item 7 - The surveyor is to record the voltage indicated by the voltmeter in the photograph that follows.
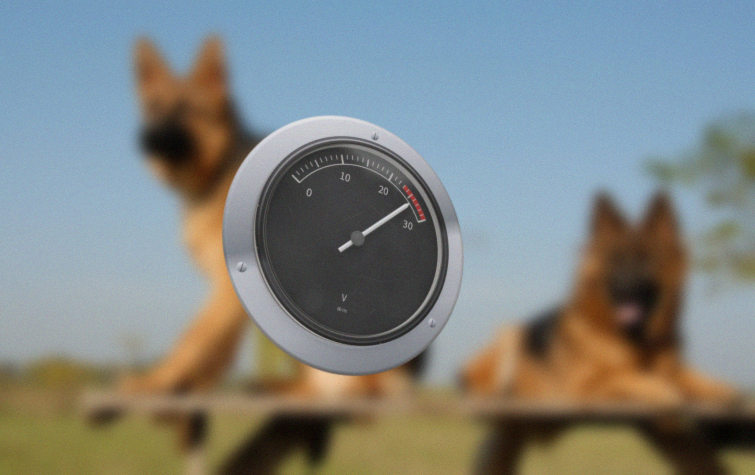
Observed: 26 V
